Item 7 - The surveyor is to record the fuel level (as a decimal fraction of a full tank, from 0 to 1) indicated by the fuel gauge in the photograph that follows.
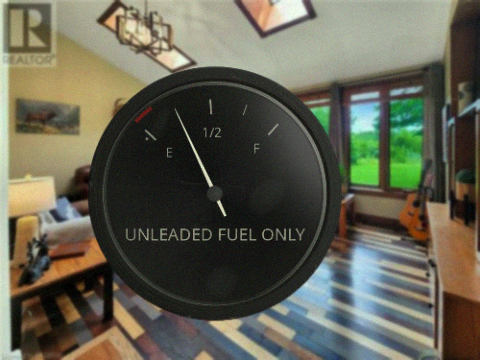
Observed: 0.25
